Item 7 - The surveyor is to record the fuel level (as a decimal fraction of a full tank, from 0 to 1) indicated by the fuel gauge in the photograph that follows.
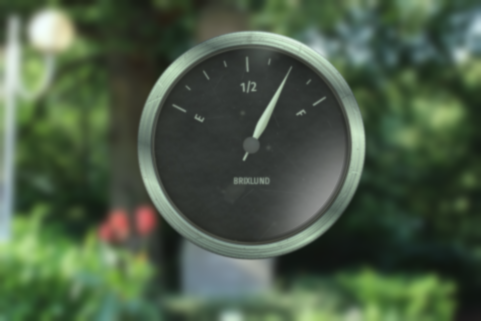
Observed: 0.75
